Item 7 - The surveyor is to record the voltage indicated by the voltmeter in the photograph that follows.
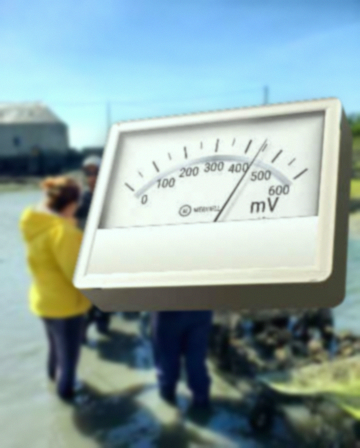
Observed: 450 mV
